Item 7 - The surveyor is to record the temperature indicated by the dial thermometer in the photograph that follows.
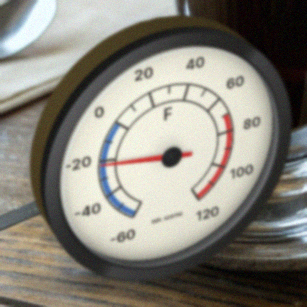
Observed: -20 °F
